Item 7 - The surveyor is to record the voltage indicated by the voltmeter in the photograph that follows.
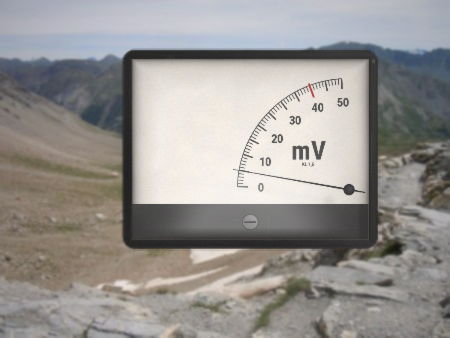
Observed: 5 mV
